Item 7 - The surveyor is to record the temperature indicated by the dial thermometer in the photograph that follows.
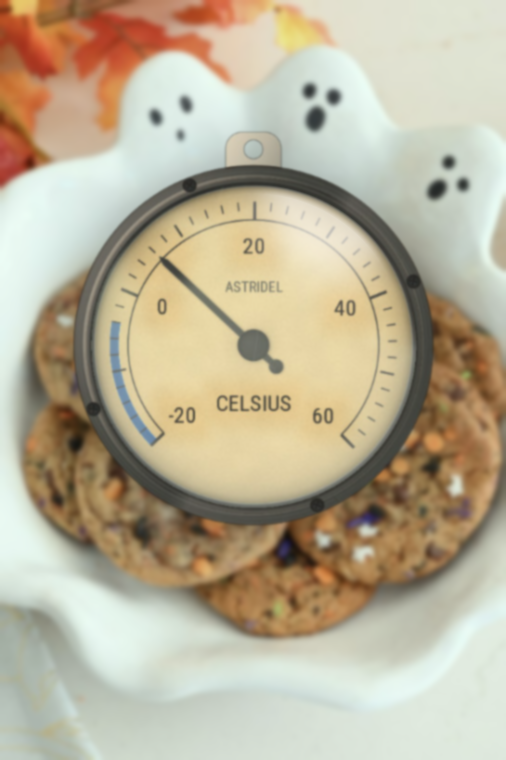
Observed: 6 °C
